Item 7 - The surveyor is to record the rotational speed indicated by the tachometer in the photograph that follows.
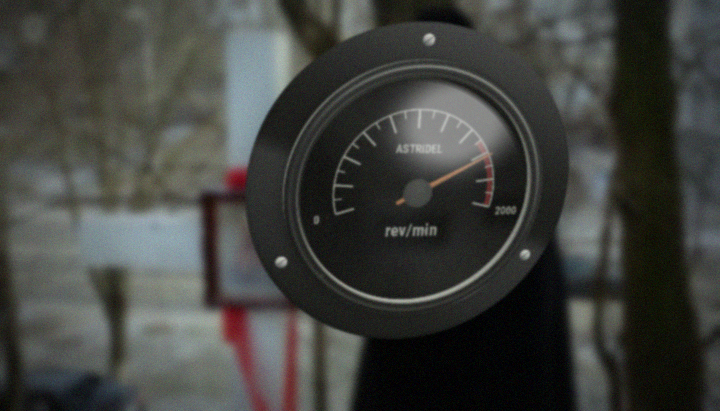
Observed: 1600 rpm
